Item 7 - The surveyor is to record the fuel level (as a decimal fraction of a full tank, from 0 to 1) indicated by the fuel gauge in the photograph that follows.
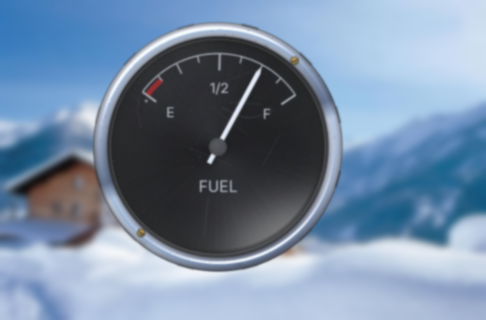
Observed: 0.75
